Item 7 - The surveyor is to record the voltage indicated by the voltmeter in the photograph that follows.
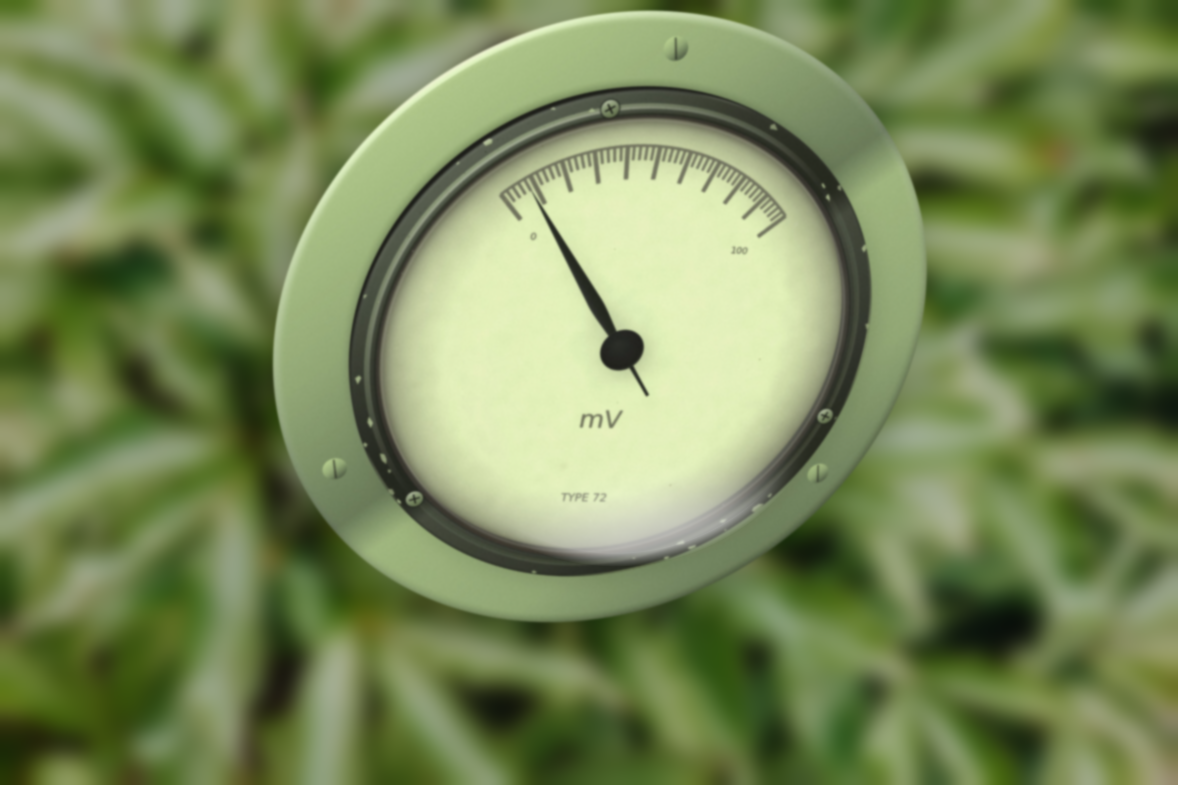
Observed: 8 mV
